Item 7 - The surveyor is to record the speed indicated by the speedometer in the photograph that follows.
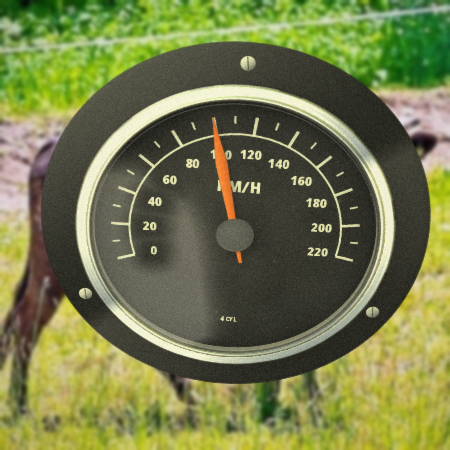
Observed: 100 km/h
